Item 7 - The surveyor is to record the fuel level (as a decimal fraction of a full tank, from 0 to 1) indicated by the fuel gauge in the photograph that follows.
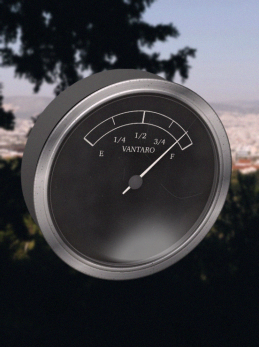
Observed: 0.875
